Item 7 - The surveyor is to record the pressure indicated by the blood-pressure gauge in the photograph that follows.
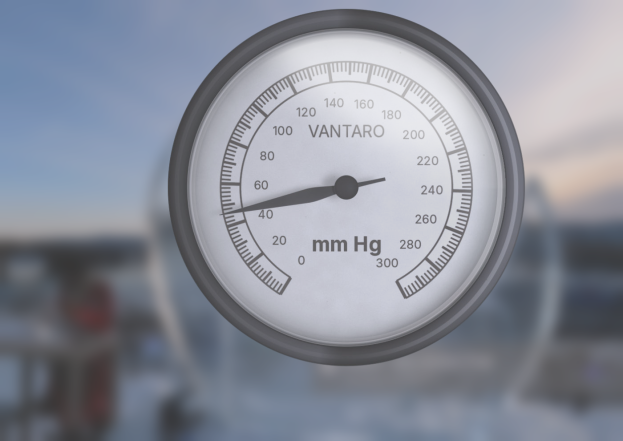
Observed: 46 mmHg
